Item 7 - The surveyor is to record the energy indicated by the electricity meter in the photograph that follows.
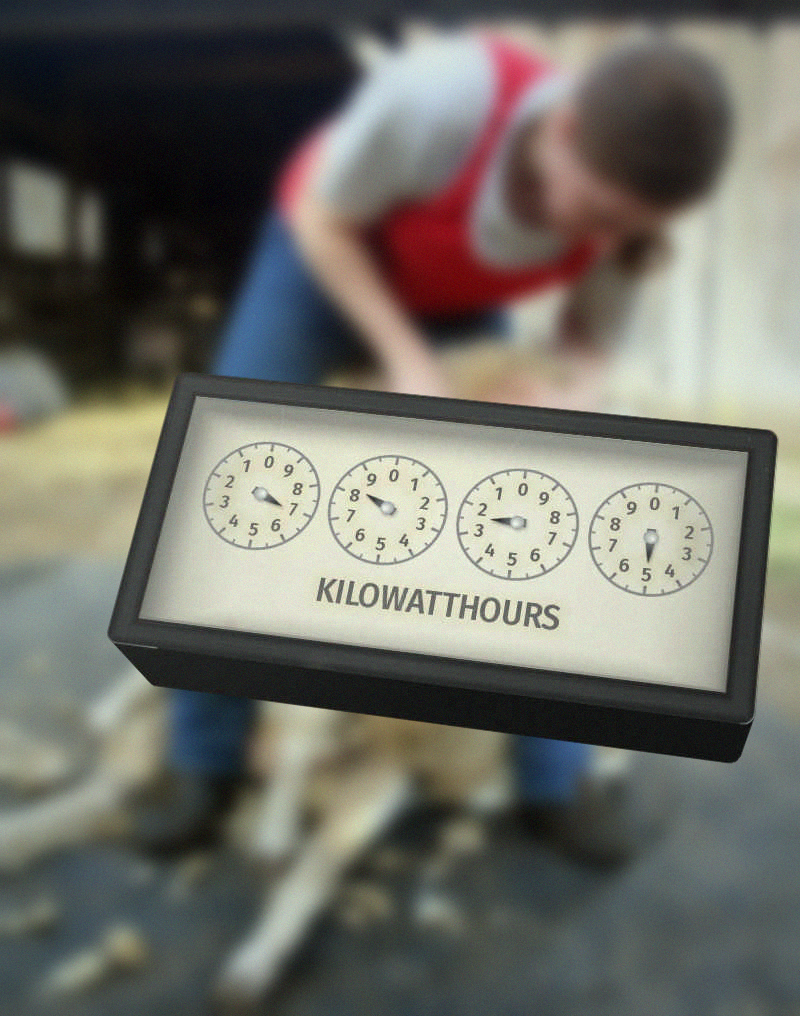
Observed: 6825 kWh
